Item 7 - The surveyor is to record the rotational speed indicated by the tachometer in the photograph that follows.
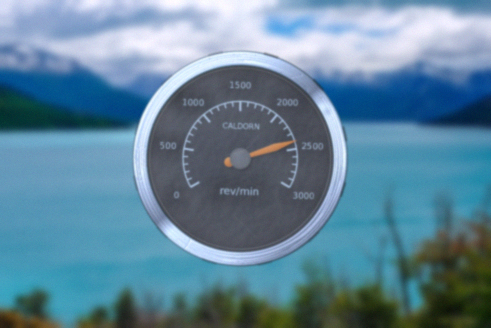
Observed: 2400 rpm
